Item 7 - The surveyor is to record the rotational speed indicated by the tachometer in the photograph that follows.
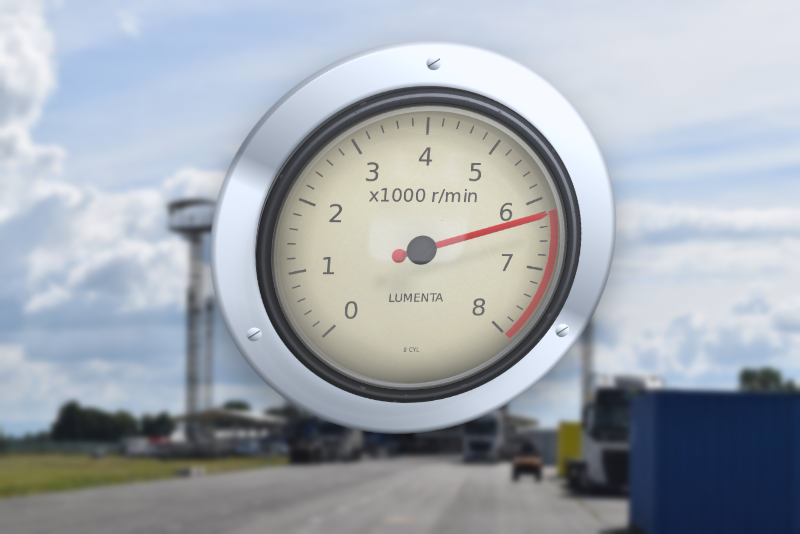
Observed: 6200 rpm
